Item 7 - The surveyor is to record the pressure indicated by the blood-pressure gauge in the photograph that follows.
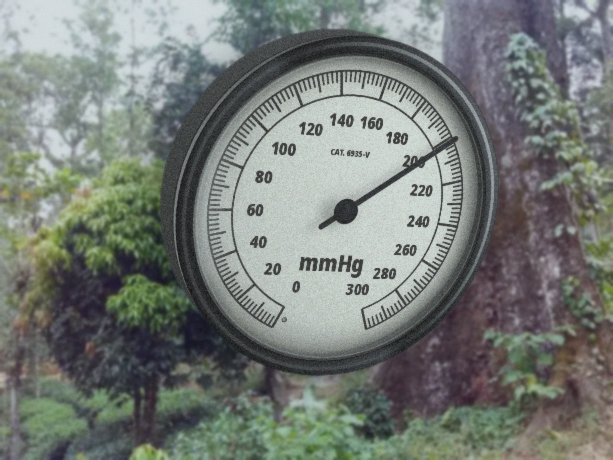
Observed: 200 mmHg
